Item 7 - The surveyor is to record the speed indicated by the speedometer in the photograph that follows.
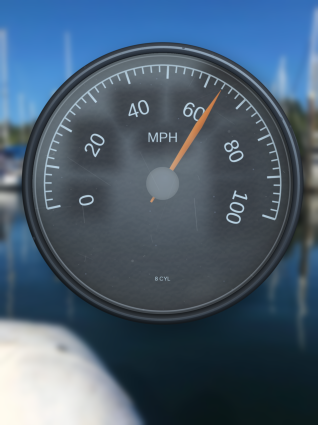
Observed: 64 mph
